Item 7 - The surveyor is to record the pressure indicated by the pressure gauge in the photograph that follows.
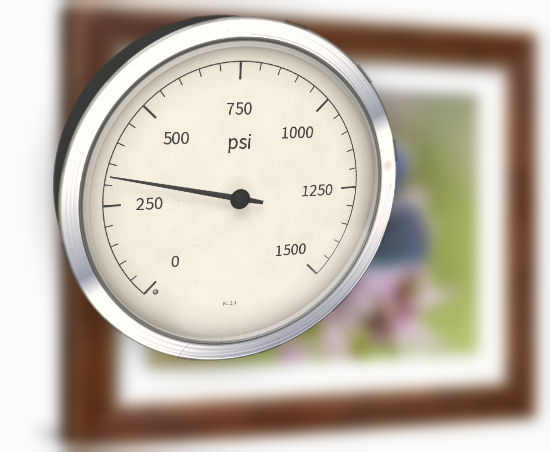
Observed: 325 psi
